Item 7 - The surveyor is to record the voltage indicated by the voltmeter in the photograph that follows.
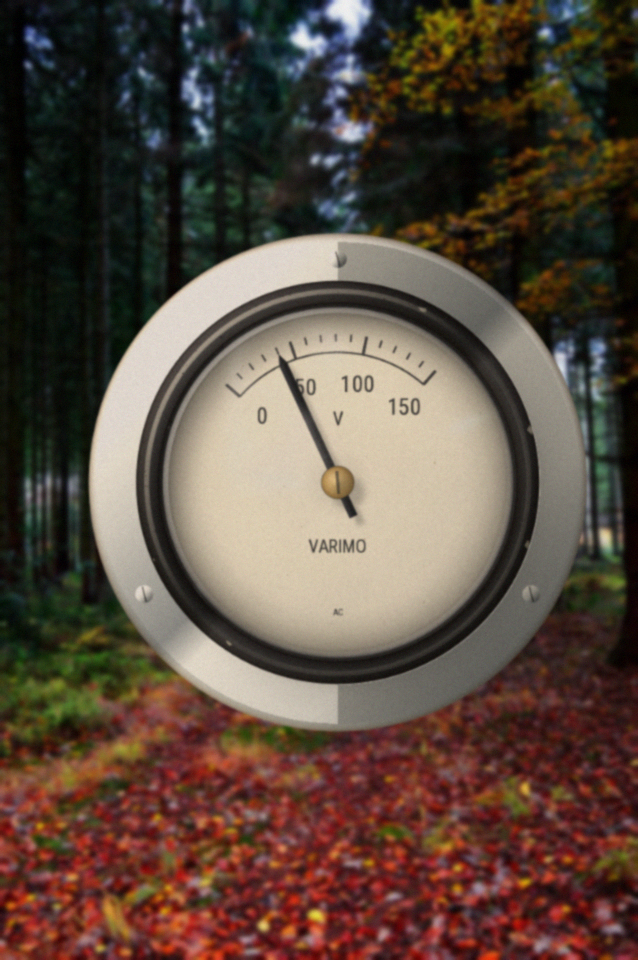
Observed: 40 V
